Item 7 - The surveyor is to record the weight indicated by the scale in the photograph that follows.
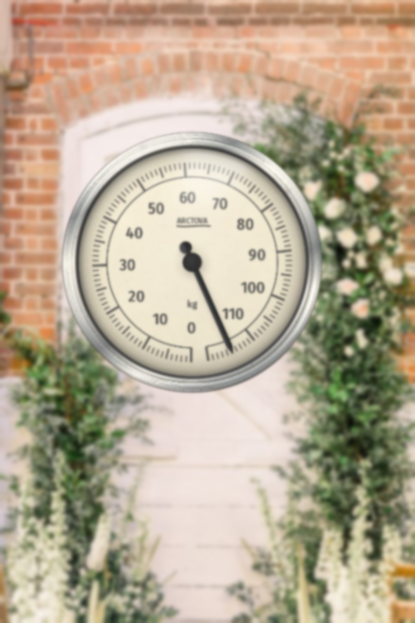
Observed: 115 kg
